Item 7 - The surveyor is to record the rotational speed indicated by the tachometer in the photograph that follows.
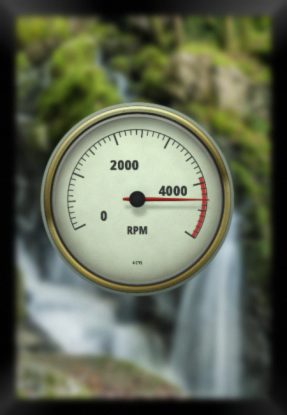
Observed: 4300 rpm
